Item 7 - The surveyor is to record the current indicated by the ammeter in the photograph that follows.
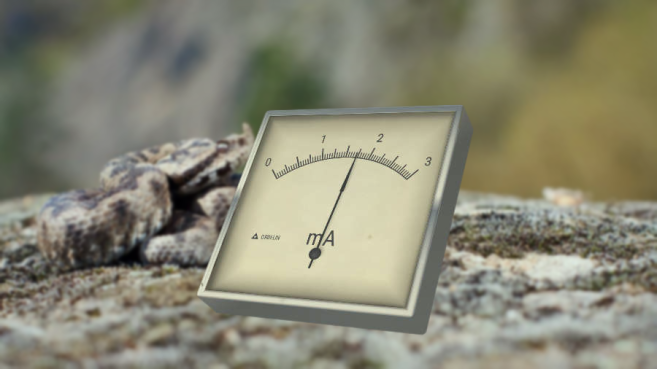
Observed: 1.75 mA
